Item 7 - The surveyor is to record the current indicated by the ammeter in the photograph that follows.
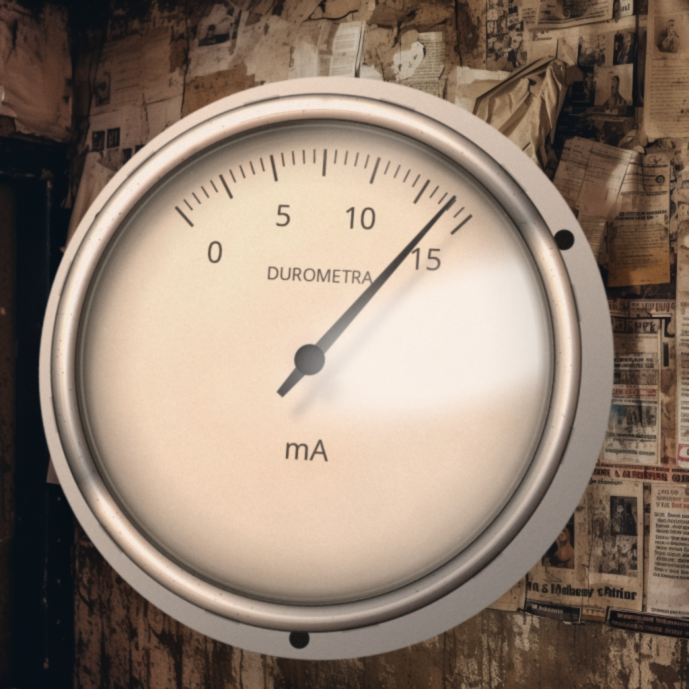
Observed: 14 mA
